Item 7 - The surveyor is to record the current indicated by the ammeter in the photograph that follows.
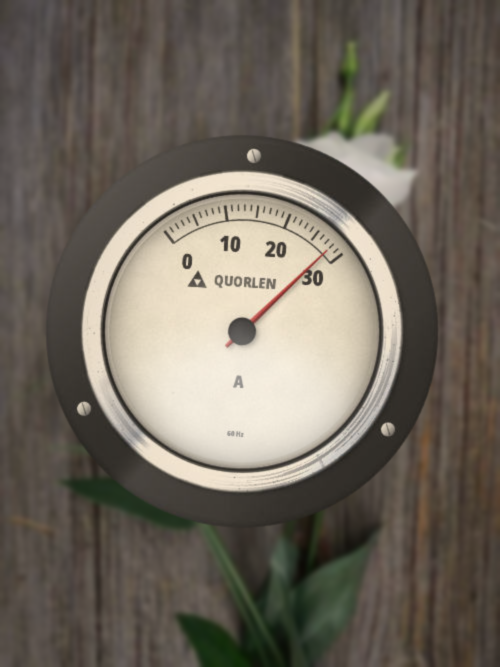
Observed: 28 A
